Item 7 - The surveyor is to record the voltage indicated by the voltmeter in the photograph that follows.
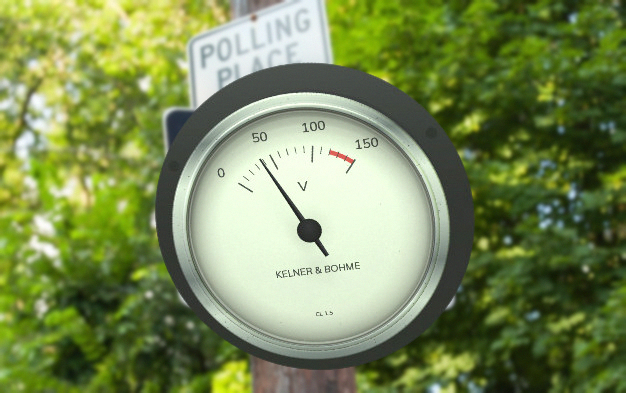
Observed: 40 V
